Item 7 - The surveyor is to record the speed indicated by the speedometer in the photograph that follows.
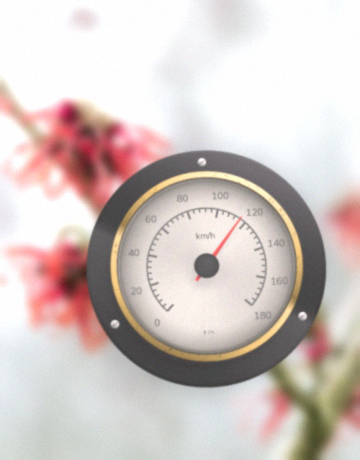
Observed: 116 km/h
